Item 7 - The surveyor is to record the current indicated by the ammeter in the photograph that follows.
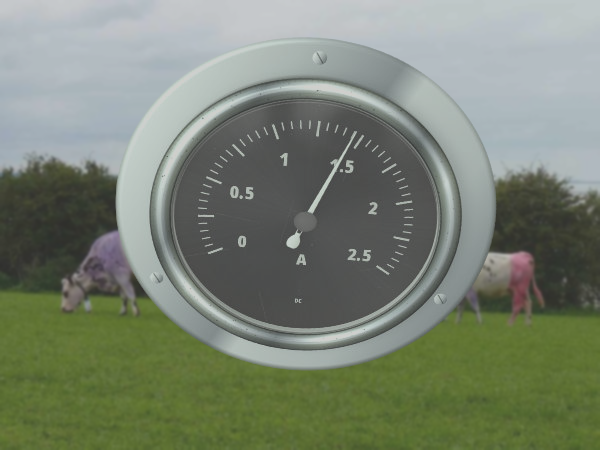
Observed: 1.45 A
